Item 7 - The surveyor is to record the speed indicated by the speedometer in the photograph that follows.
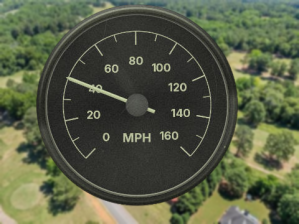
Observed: 40 mph
